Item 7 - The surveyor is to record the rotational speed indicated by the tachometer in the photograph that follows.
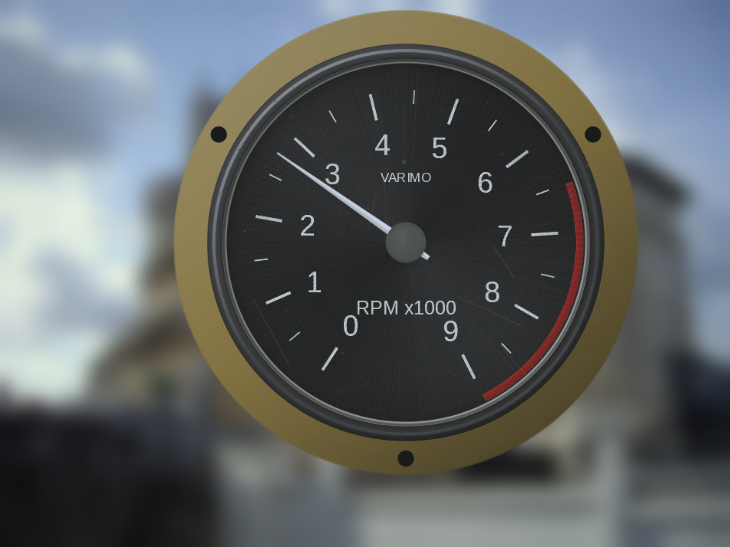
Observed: 2750 rpm
